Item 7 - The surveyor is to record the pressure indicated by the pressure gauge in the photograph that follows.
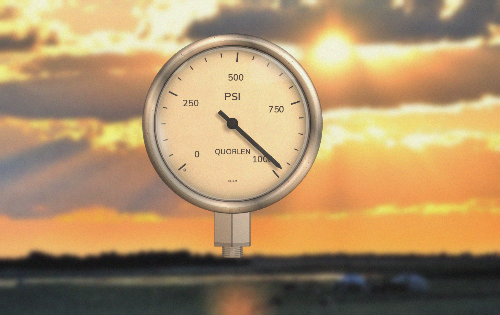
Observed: 975 psi
